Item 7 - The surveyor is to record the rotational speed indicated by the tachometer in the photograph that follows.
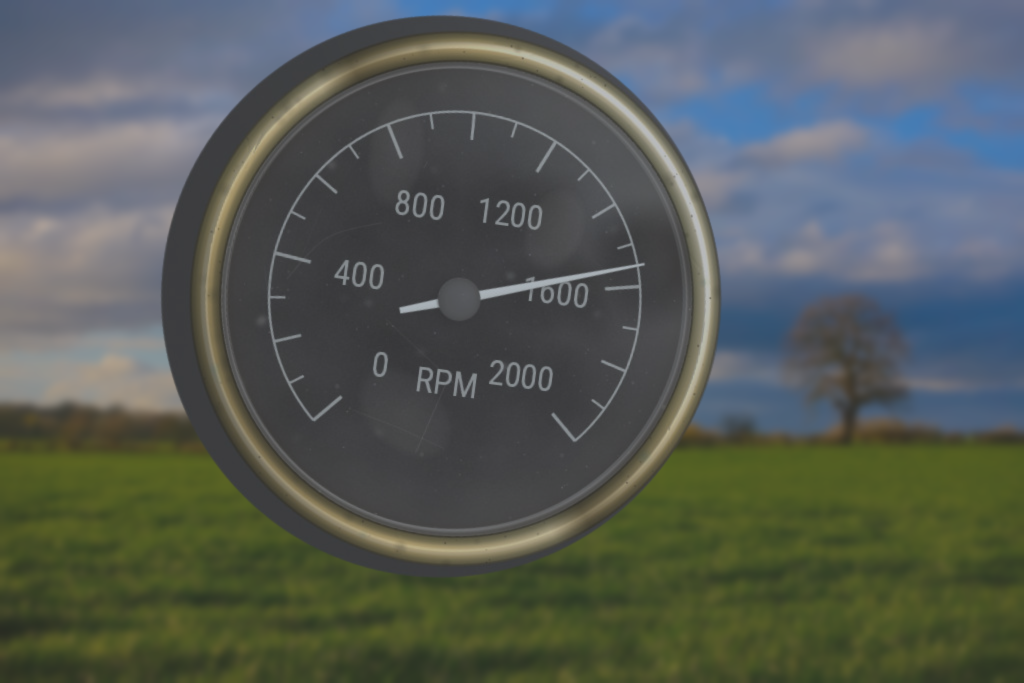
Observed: 1550 rpm
